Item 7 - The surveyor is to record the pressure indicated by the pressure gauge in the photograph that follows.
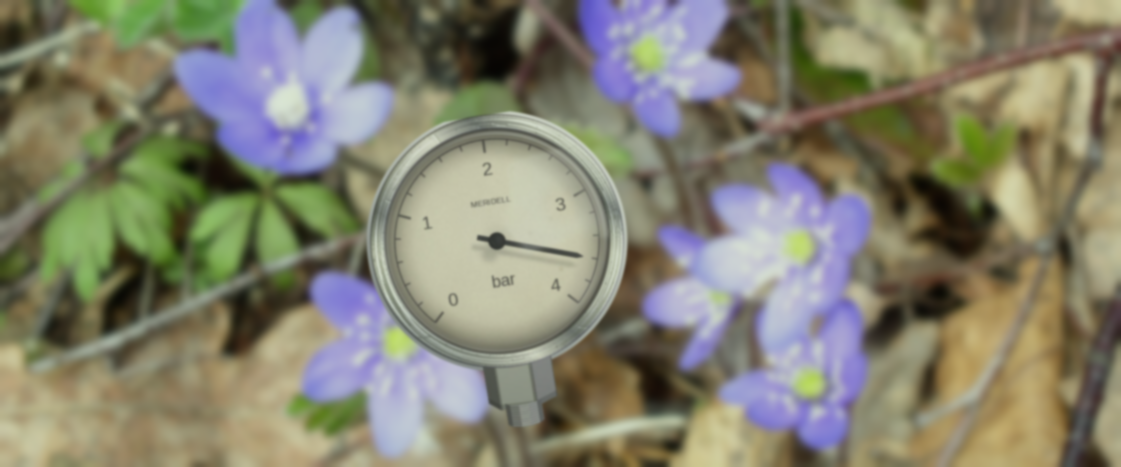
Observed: 3.6 bar
